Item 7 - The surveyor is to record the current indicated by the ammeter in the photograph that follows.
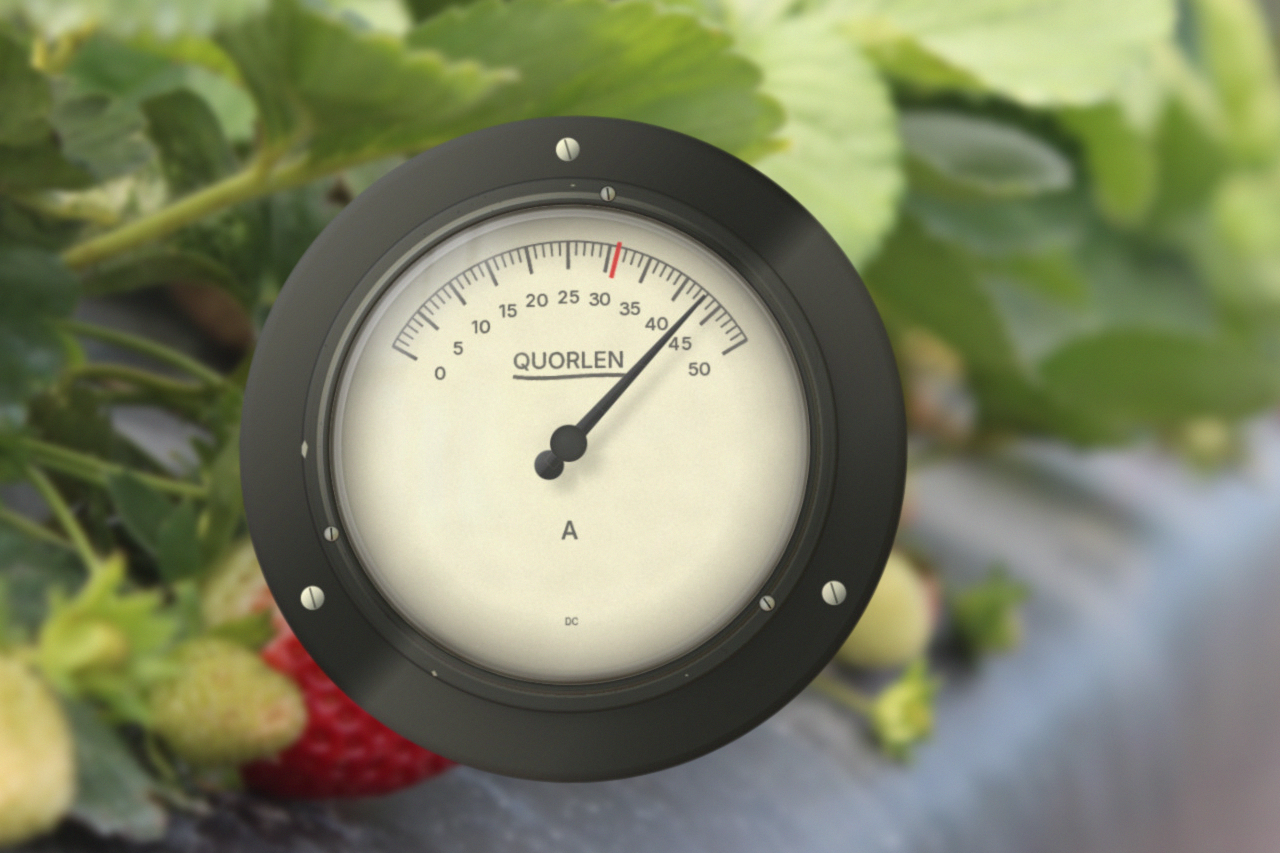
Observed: 43 A
